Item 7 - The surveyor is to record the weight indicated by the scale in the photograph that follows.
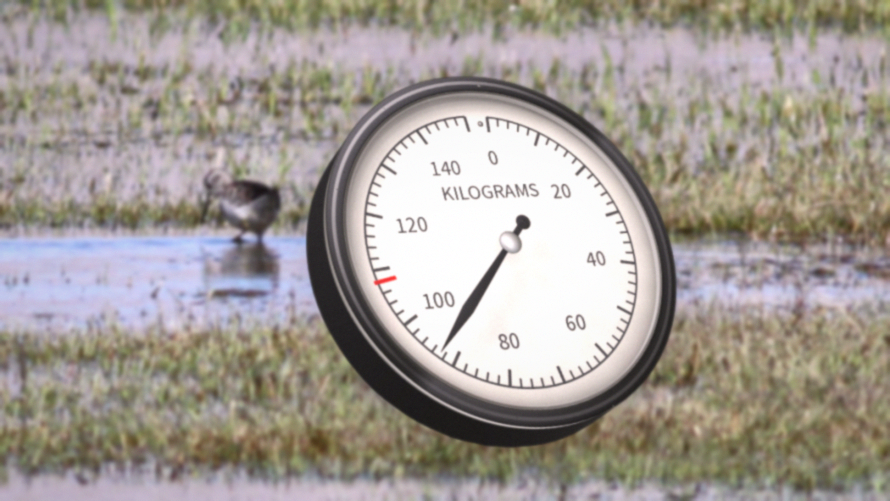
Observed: 93 kg
